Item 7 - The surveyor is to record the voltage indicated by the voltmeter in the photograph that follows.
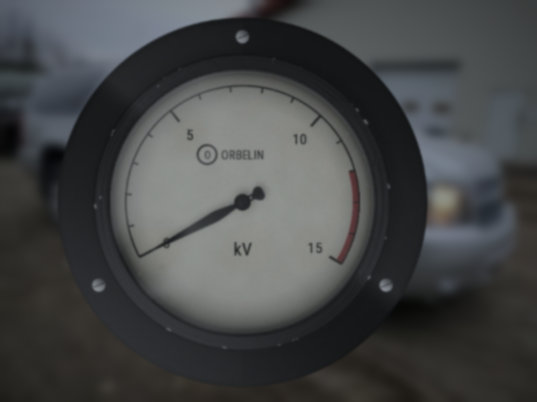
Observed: 0 kV
